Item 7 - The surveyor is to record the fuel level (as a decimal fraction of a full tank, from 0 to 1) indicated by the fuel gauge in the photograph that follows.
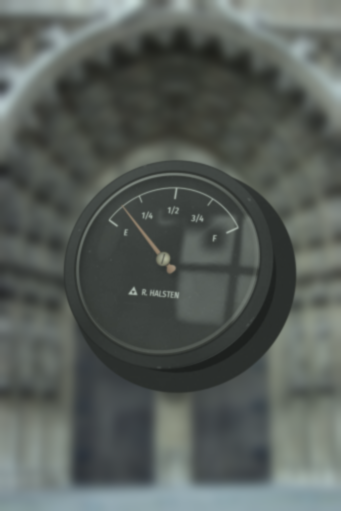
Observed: 0.125
